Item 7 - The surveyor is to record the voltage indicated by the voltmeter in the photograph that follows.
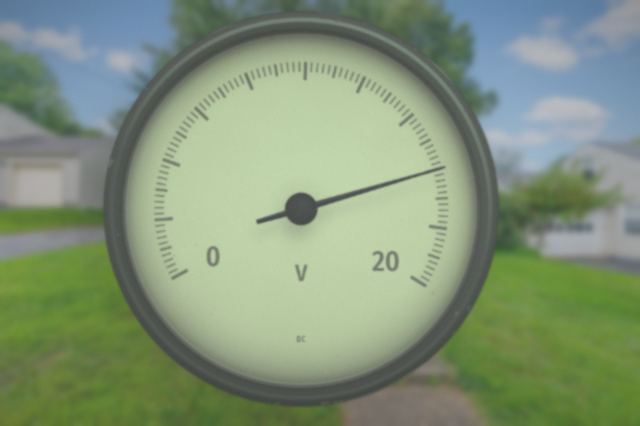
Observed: 16 V
